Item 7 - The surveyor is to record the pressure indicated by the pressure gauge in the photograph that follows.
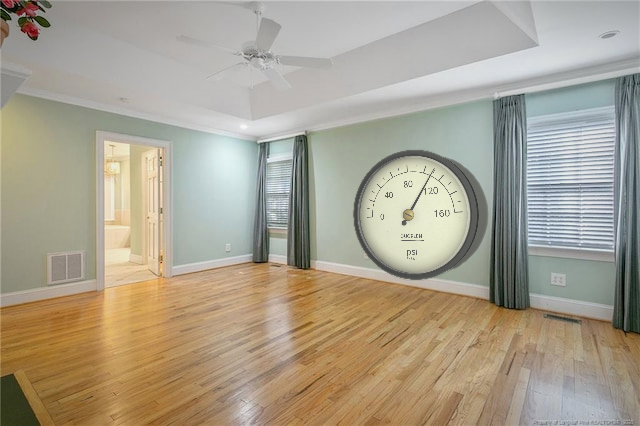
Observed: 110 psi
